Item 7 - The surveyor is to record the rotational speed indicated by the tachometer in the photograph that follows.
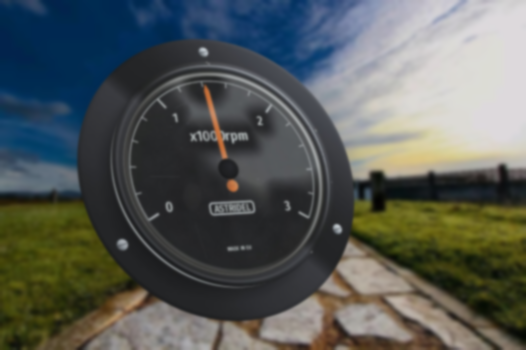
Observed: 1400 rpm
